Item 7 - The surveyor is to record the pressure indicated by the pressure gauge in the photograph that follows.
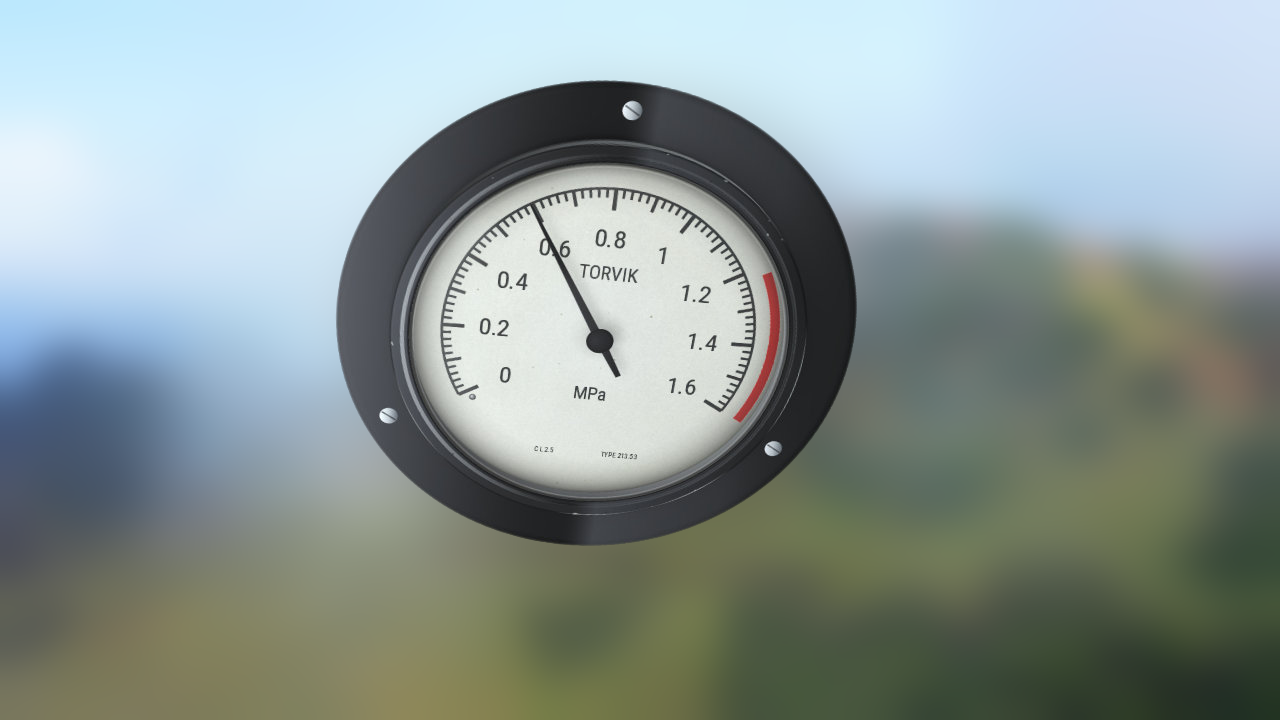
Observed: 0.6 MPa
